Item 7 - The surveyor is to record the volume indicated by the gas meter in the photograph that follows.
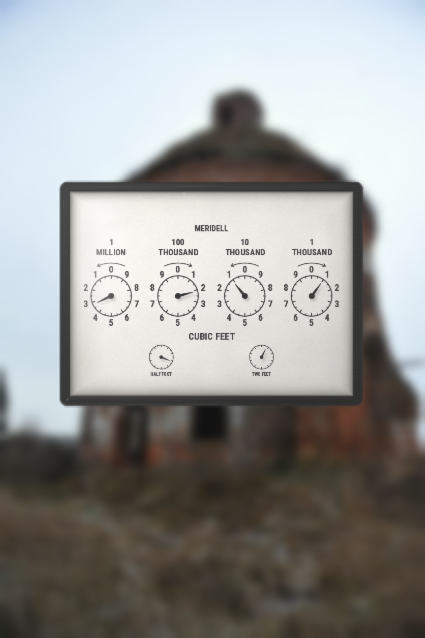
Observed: 321100 ft³
